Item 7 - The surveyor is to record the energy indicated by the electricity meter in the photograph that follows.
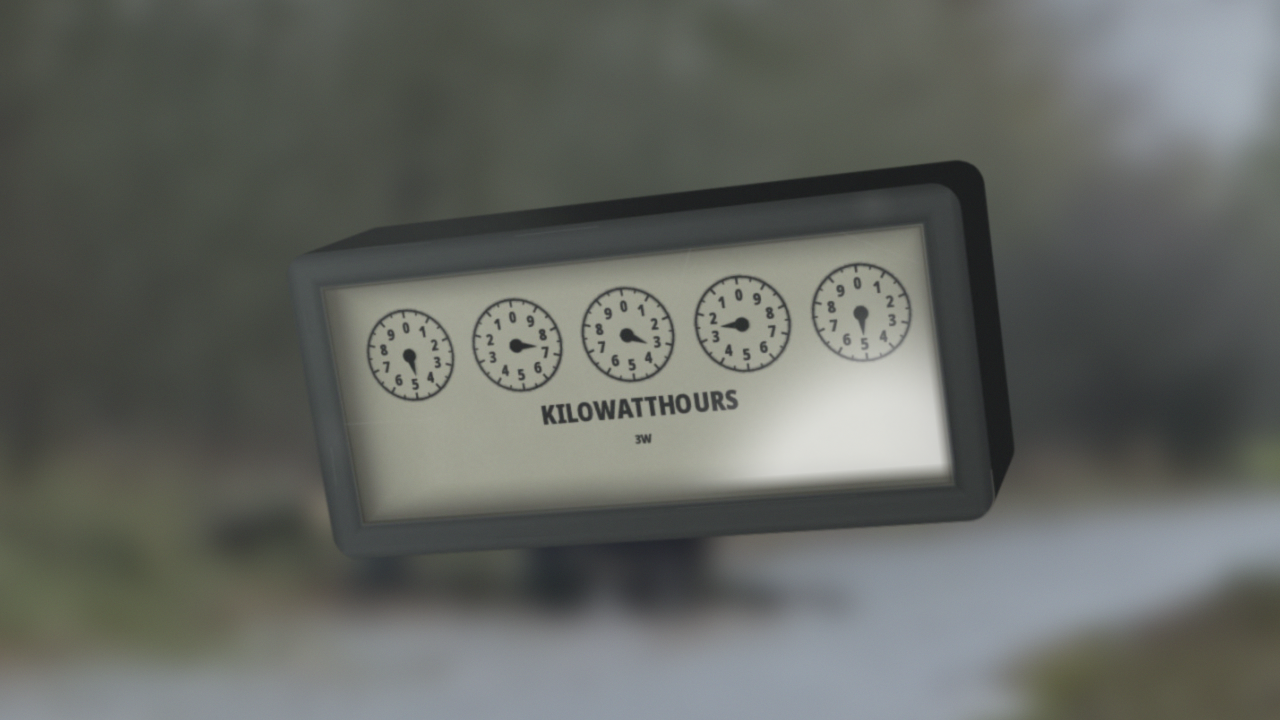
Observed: 47325 kWh
